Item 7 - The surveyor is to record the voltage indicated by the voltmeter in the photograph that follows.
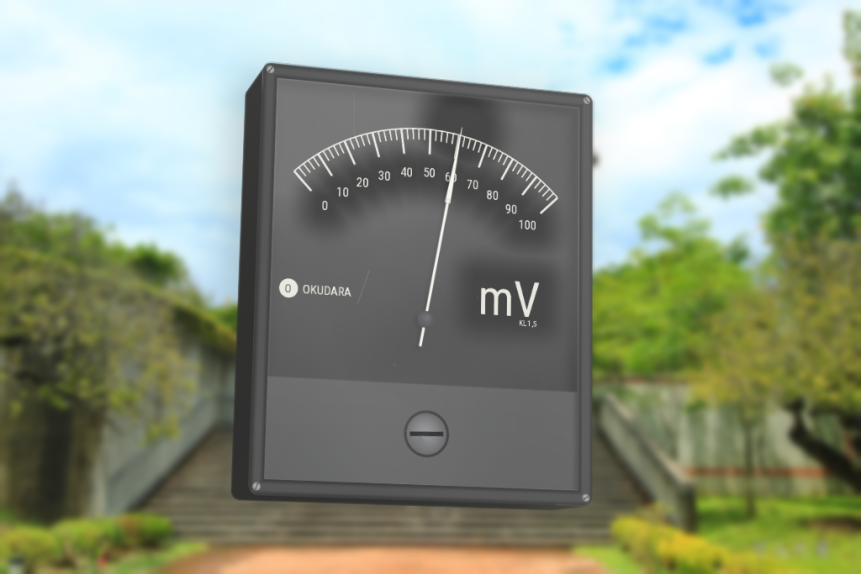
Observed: 60 mV
